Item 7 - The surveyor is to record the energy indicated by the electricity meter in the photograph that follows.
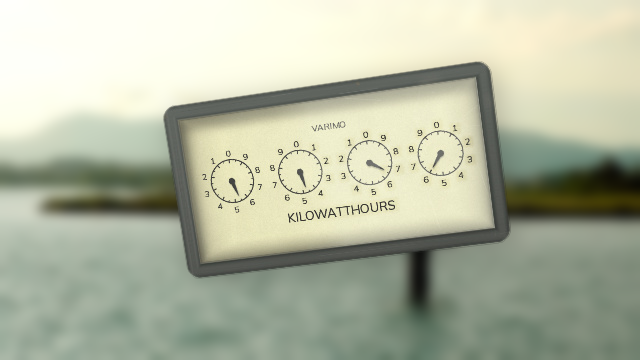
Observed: 5466 kWh
